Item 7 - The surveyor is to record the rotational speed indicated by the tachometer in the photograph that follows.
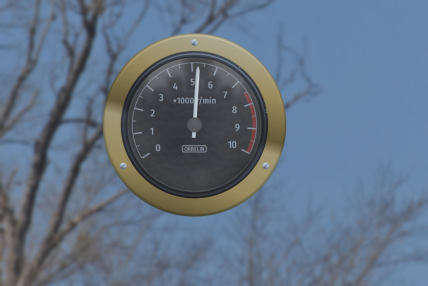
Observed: 5250 rpm
